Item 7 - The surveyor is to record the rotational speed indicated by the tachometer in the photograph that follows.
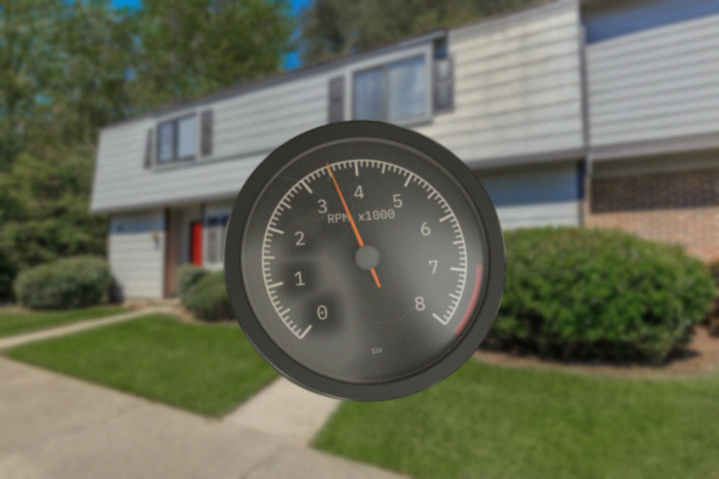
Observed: 3500 rpm
